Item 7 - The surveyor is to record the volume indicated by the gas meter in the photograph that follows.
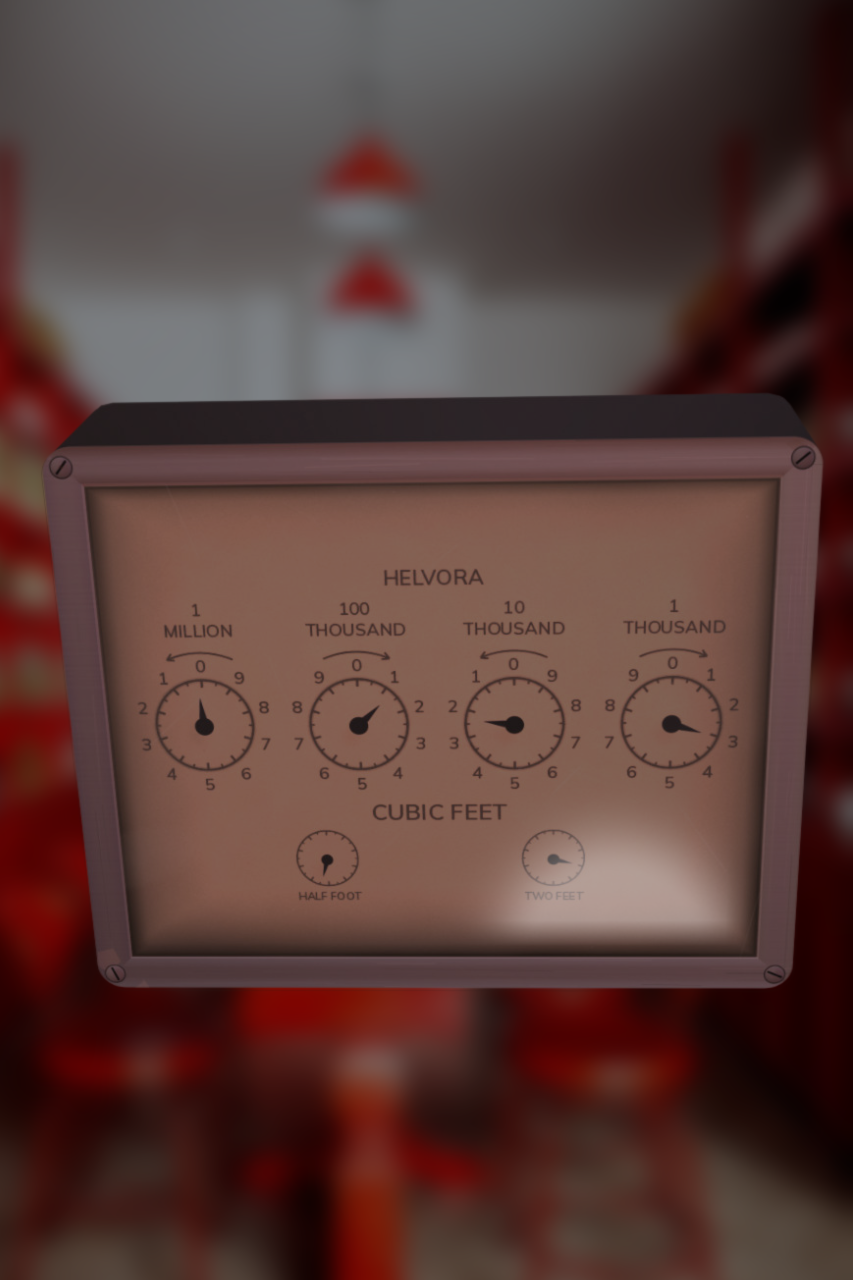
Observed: 12300 ft³
